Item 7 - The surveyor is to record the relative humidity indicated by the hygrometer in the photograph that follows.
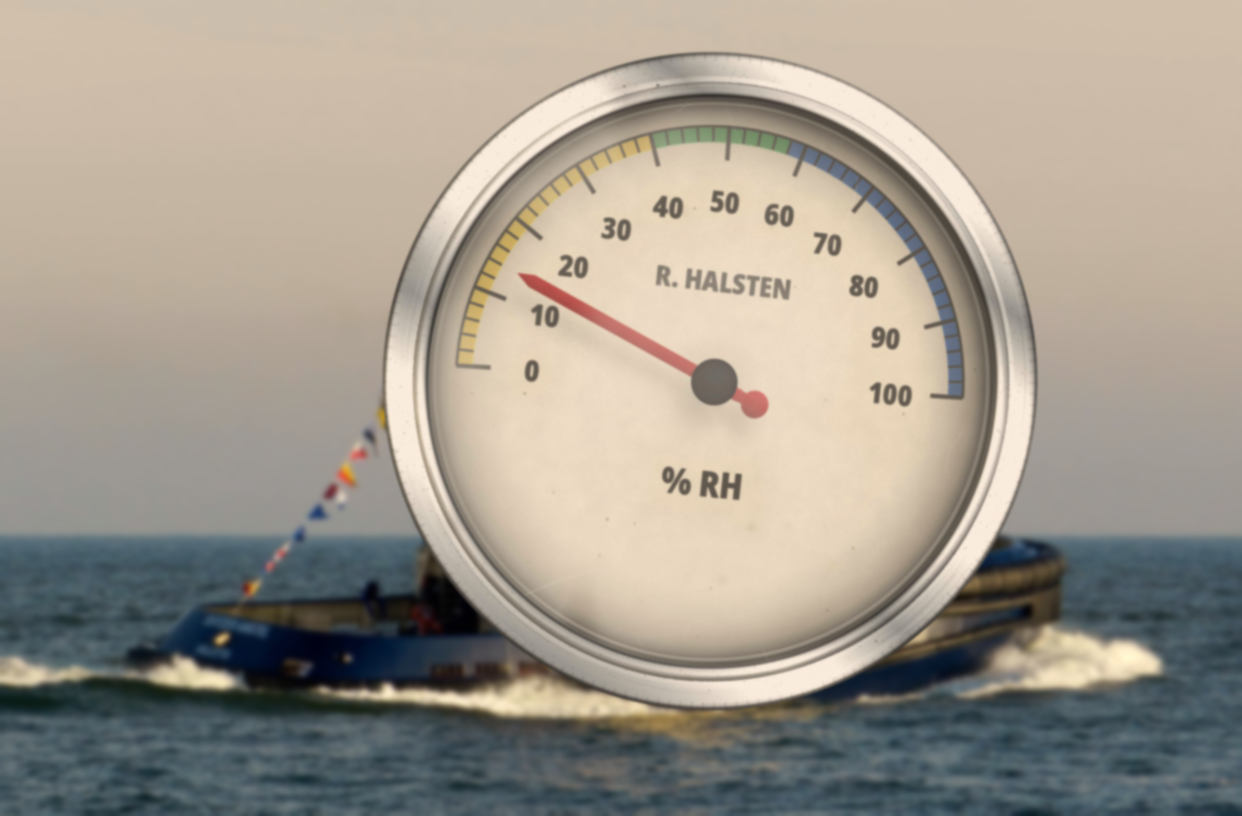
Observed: 14 %
